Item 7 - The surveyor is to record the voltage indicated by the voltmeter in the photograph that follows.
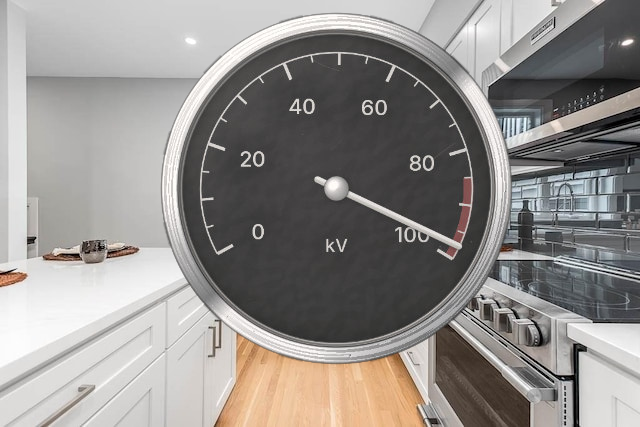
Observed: 97.5 kV
